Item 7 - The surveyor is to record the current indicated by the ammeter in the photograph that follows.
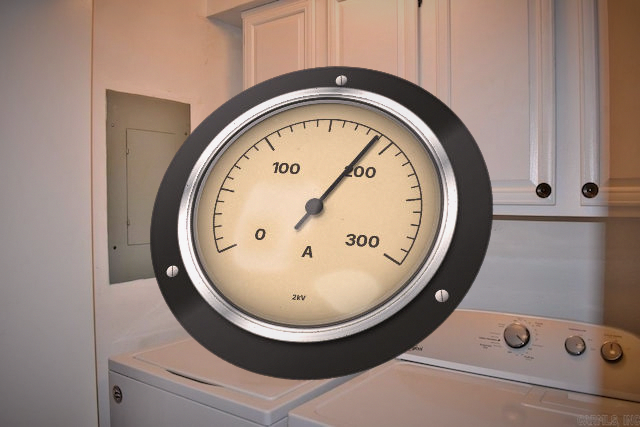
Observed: 190 A
